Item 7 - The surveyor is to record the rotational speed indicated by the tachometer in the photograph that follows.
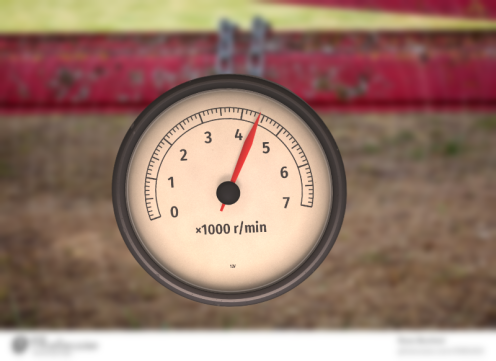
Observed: 4400 rpm
